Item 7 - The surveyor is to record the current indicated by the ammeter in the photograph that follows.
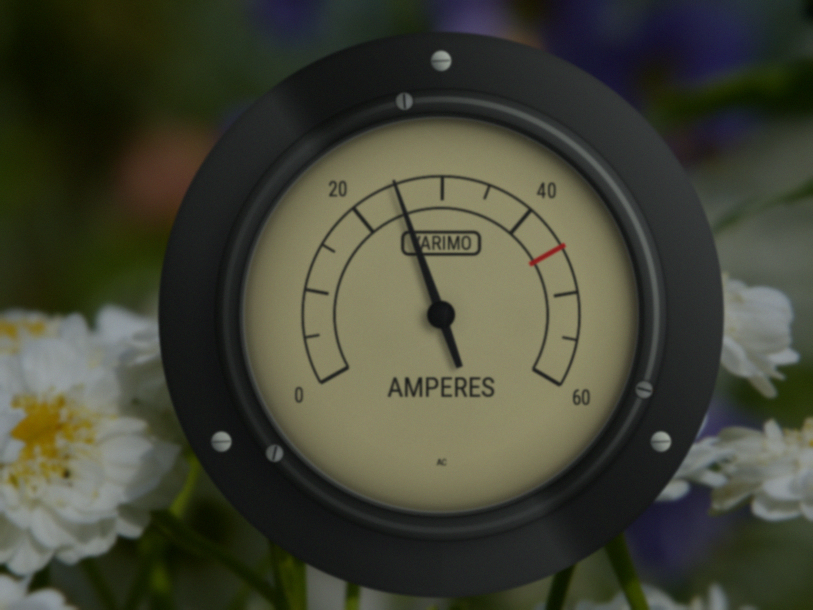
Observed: 25 A
